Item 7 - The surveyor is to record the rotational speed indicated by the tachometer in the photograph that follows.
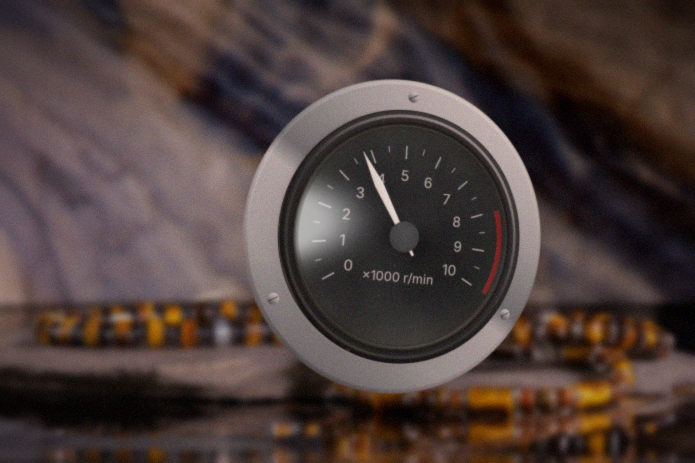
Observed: 3750 rpm
